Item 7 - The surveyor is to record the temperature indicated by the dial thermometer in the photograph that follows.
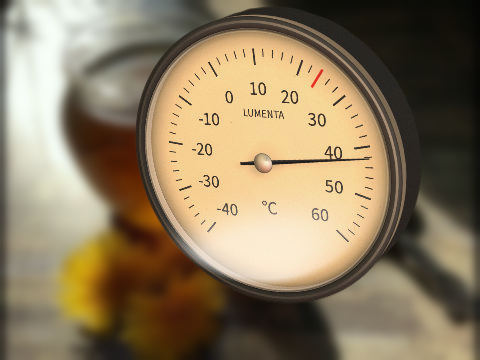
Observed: 42 °C
